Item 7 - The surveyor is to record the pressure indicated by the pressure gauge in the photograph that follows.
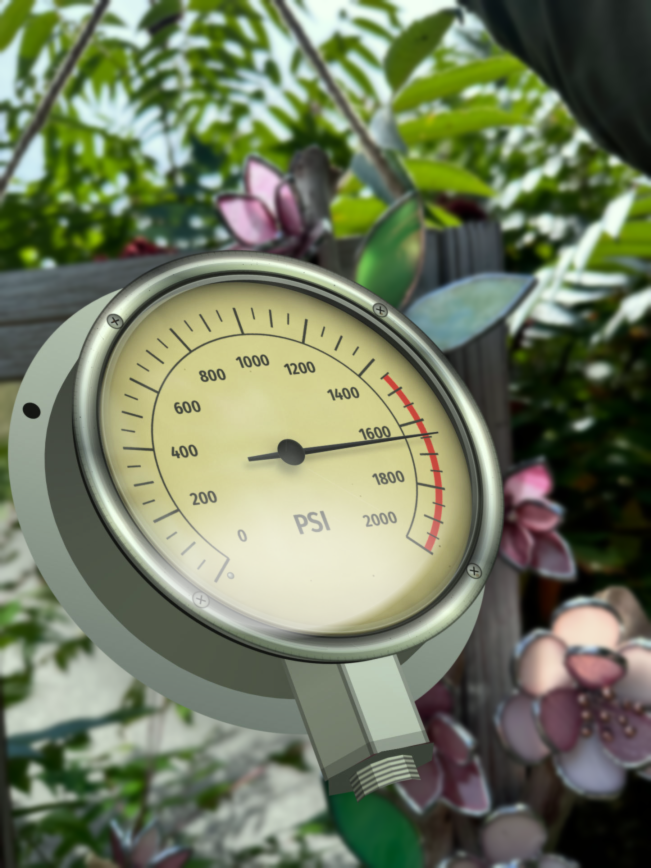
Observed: 1650 psi
